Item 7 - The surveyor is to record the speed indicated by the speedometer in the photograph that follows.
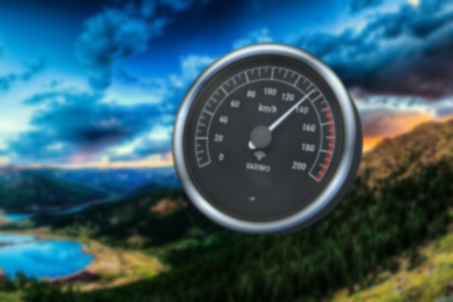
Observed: 135 km/h
